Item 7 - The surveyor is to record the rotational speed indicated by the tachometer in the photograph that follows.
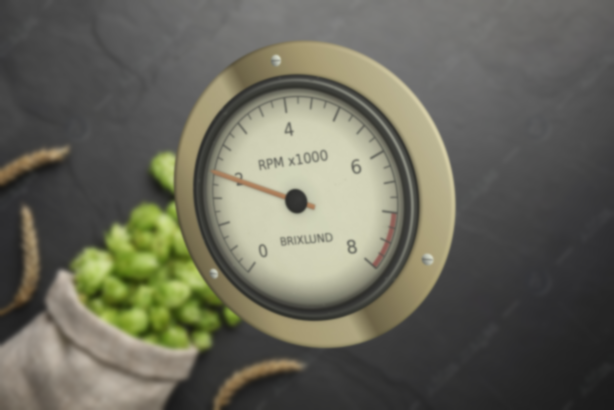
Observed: 2000 rpm
